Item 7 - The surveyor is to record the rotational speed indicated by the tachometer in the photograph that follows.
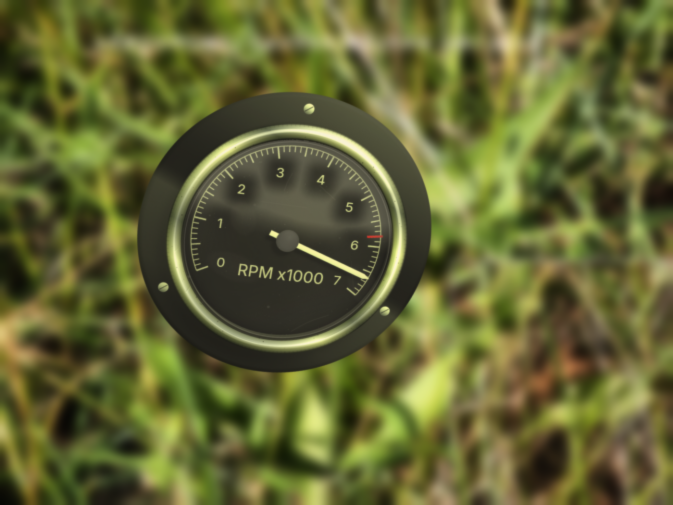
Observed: 6600 rpm
